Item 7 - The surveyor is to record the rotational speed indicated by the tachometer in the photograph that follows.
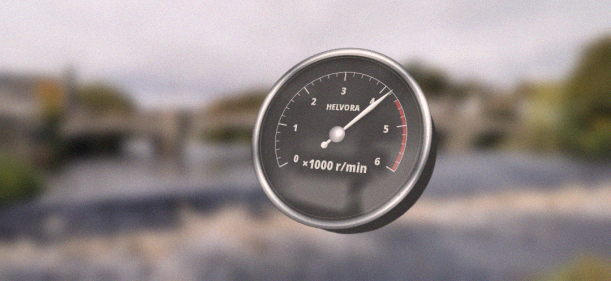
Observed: 4200 rpm
